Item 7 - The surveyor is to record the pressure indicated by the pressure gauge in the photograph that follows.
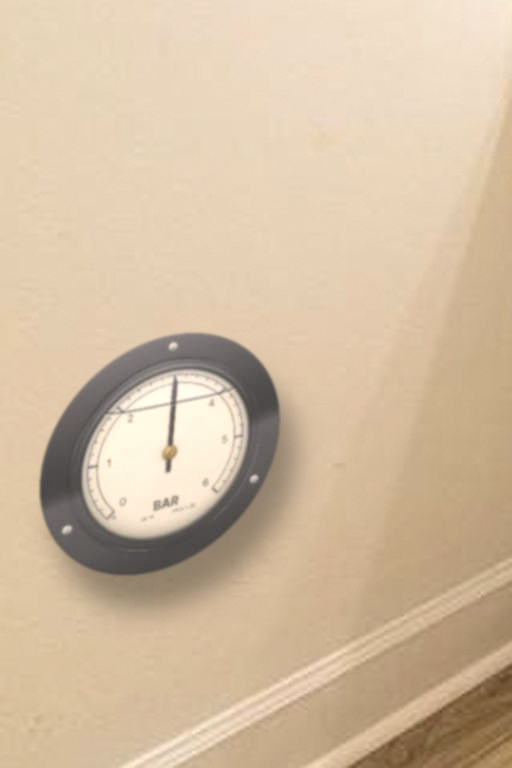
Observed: 3 bar
